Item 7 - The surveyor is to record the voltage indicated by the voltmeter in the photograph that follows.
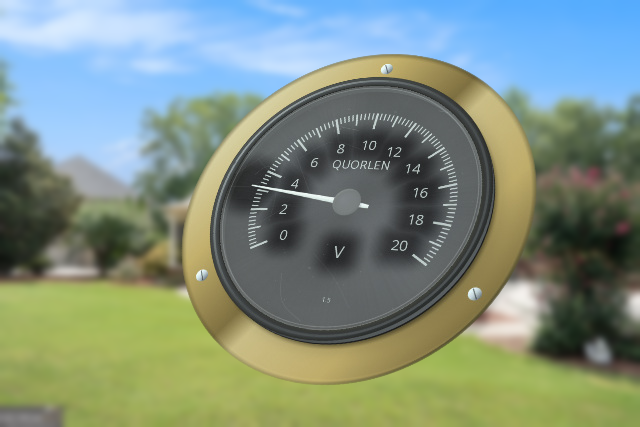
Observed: 3 V
